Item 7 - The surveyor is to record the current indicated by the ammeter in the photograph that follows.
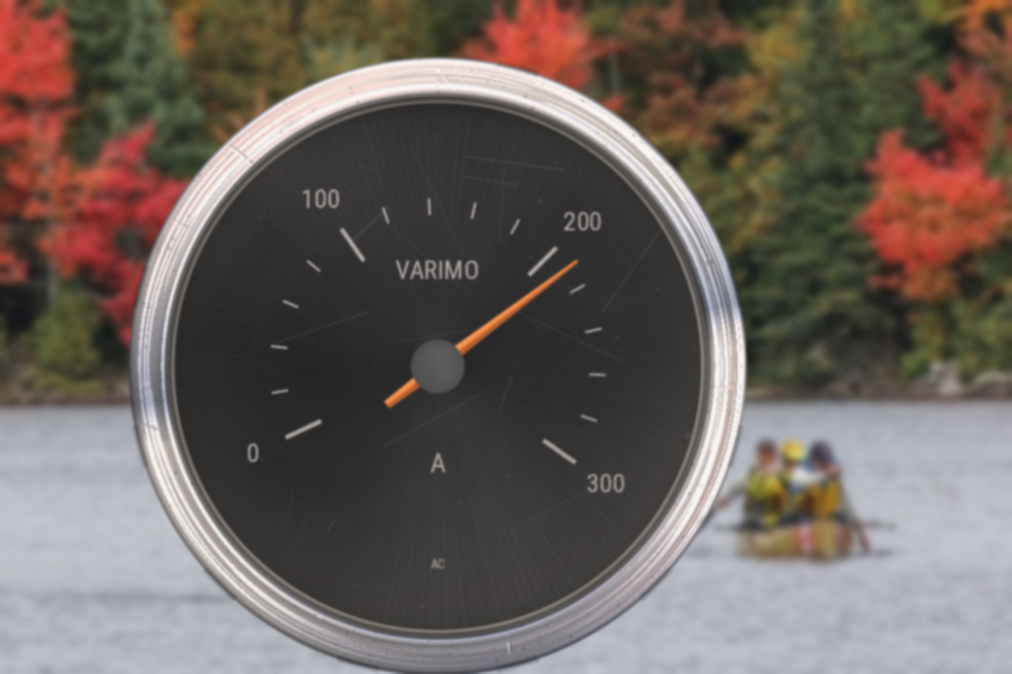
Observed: 210 A
